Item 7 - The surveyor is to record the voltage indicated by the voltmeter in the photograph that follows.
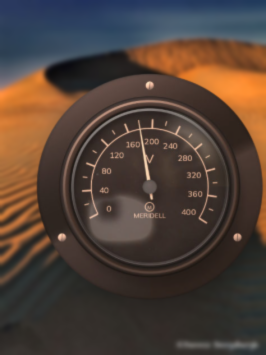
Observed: 180 V
